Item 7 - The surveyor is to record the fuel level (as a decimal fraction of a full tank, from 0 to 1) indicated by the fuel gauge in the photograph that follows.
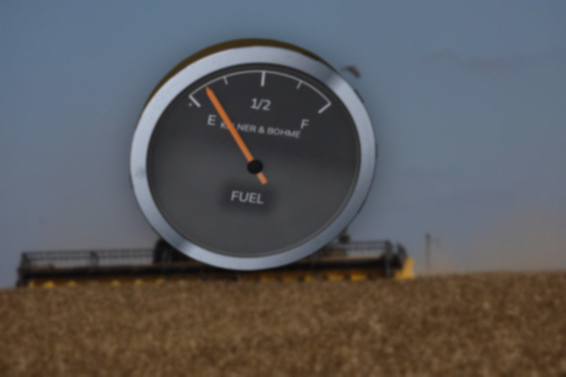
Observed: 0.125
